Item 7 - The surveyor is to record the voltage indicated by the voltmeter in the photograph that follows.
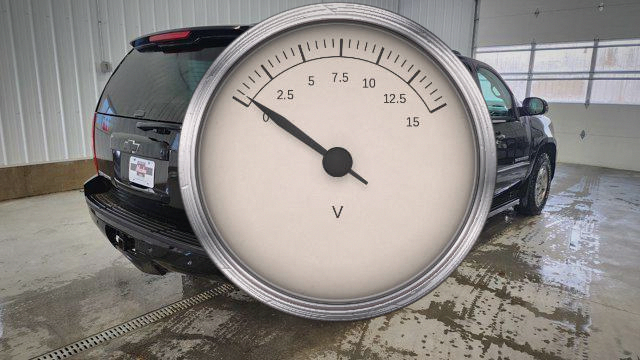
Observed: 0.5 V
